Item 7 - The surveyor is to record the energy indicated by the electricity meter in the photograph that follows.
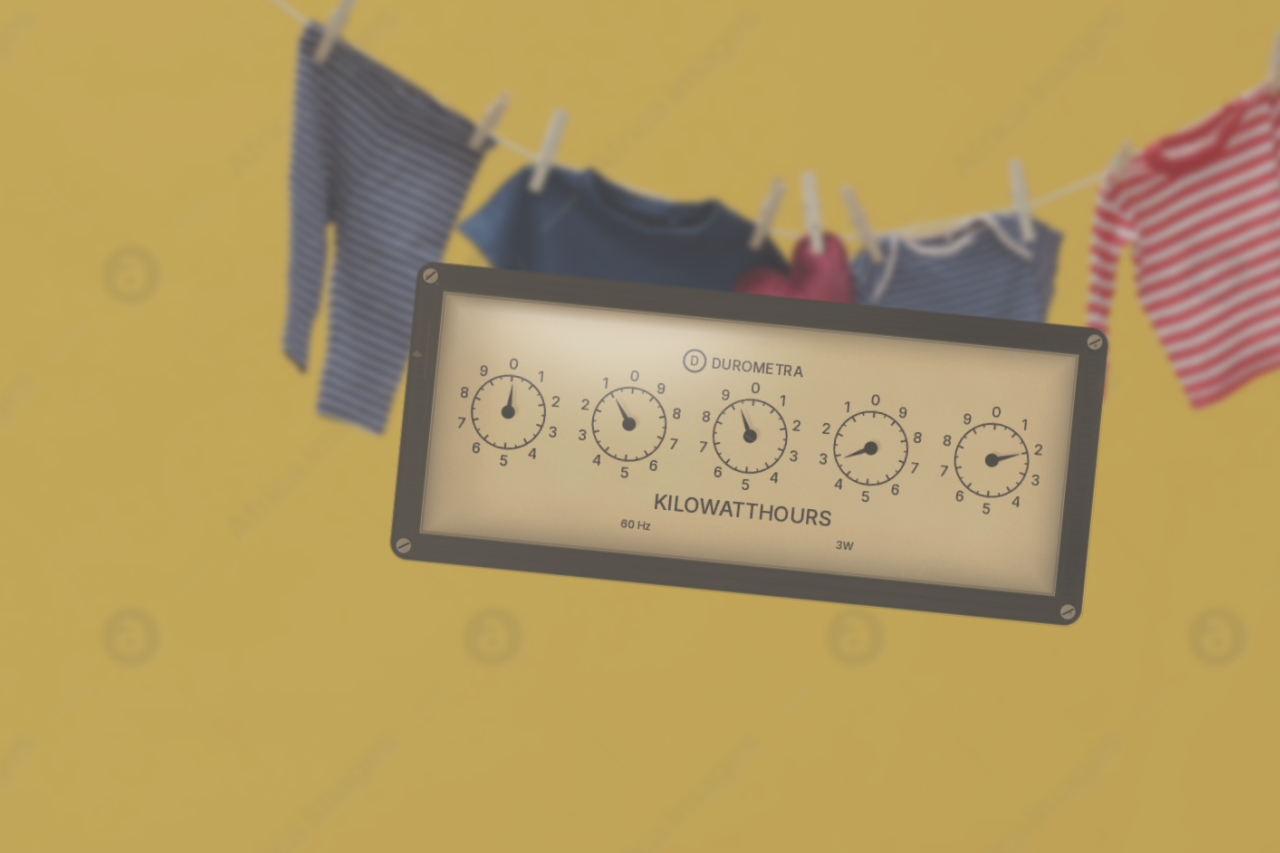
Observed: 932 kWh
